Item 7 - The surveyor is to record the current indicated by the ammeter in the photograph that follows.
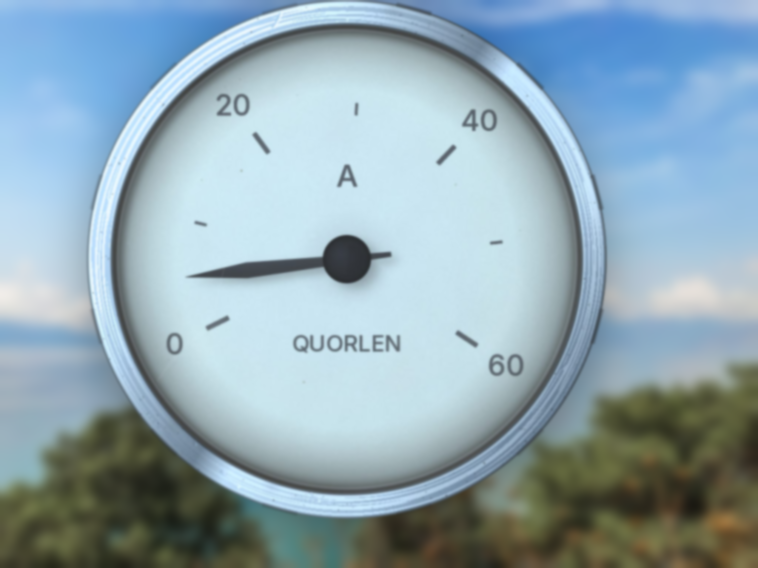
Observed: 5 A
